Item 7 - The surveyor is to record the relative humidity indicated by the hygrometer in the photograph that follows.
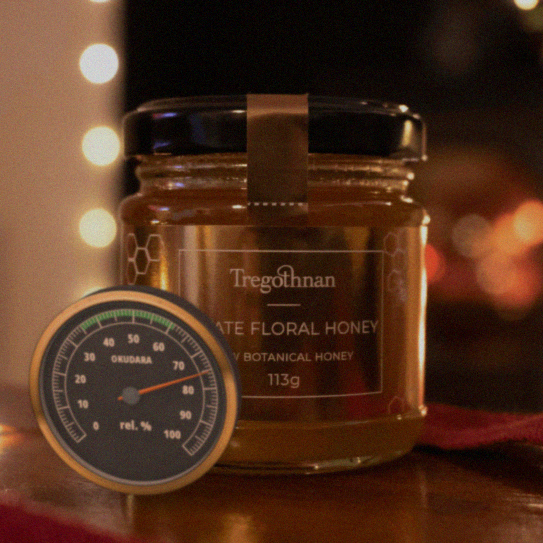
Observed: 75 %
